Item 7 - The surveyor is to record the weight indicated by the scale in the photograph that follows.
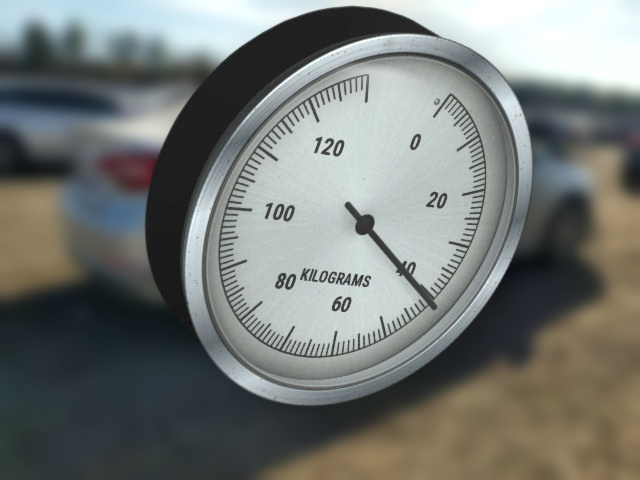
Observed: 41 kg
